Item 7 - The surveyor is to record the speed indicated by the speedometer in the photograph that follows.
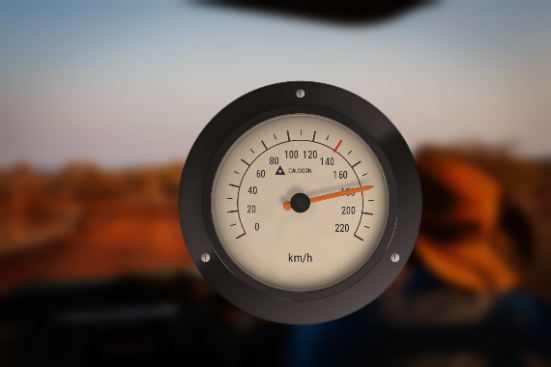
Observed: 180 km/h
